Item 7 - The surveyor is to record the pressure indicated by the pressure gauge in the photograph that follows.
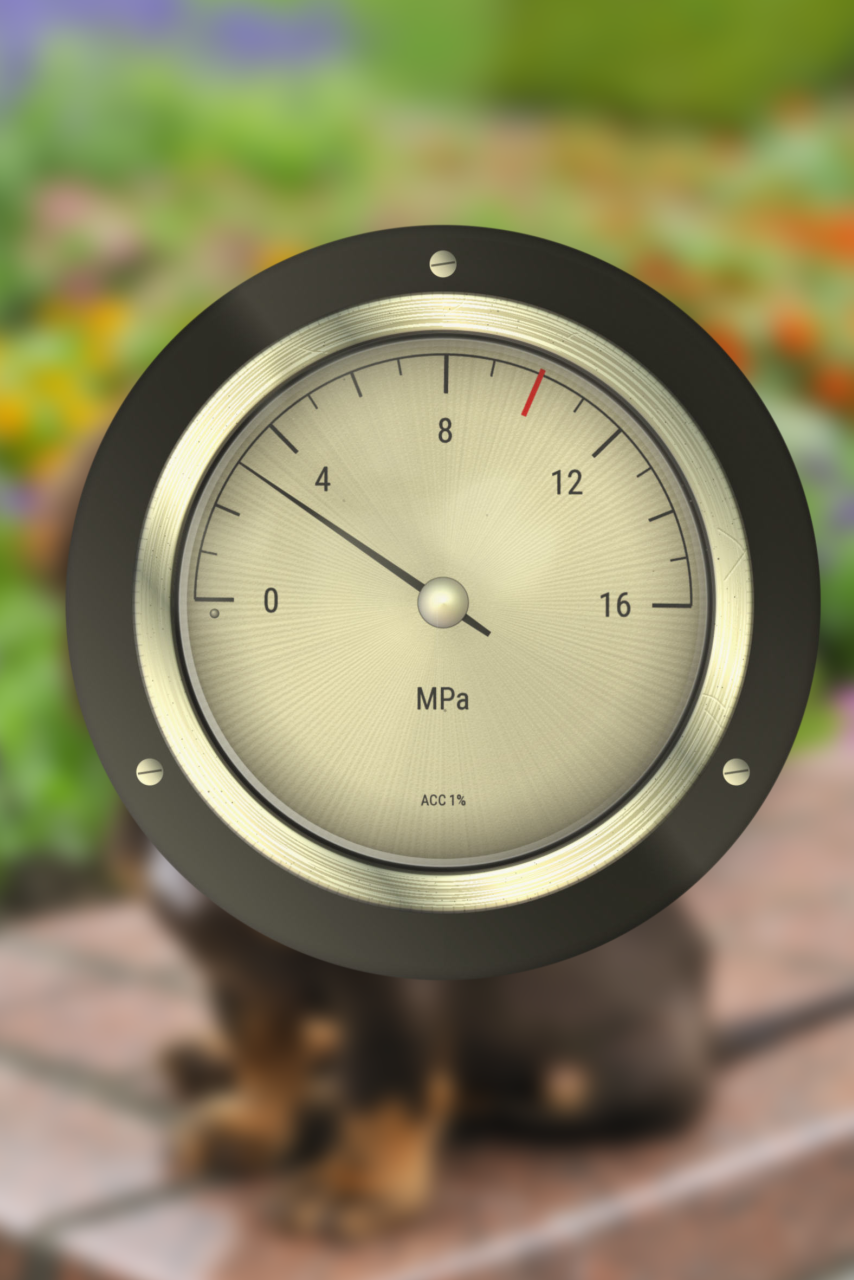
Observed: 3 MPa
